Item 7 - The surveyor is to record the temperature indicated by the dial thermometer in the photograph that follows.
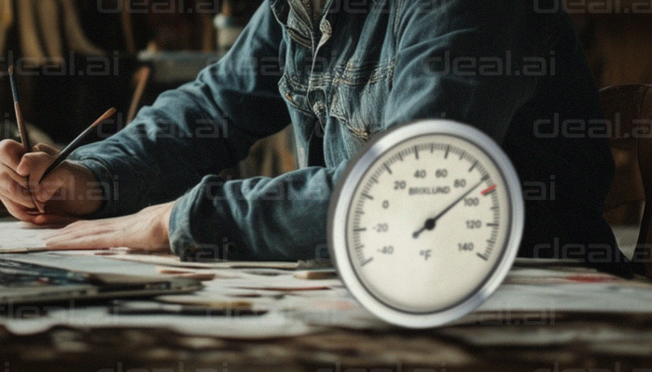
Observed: 90 °F
